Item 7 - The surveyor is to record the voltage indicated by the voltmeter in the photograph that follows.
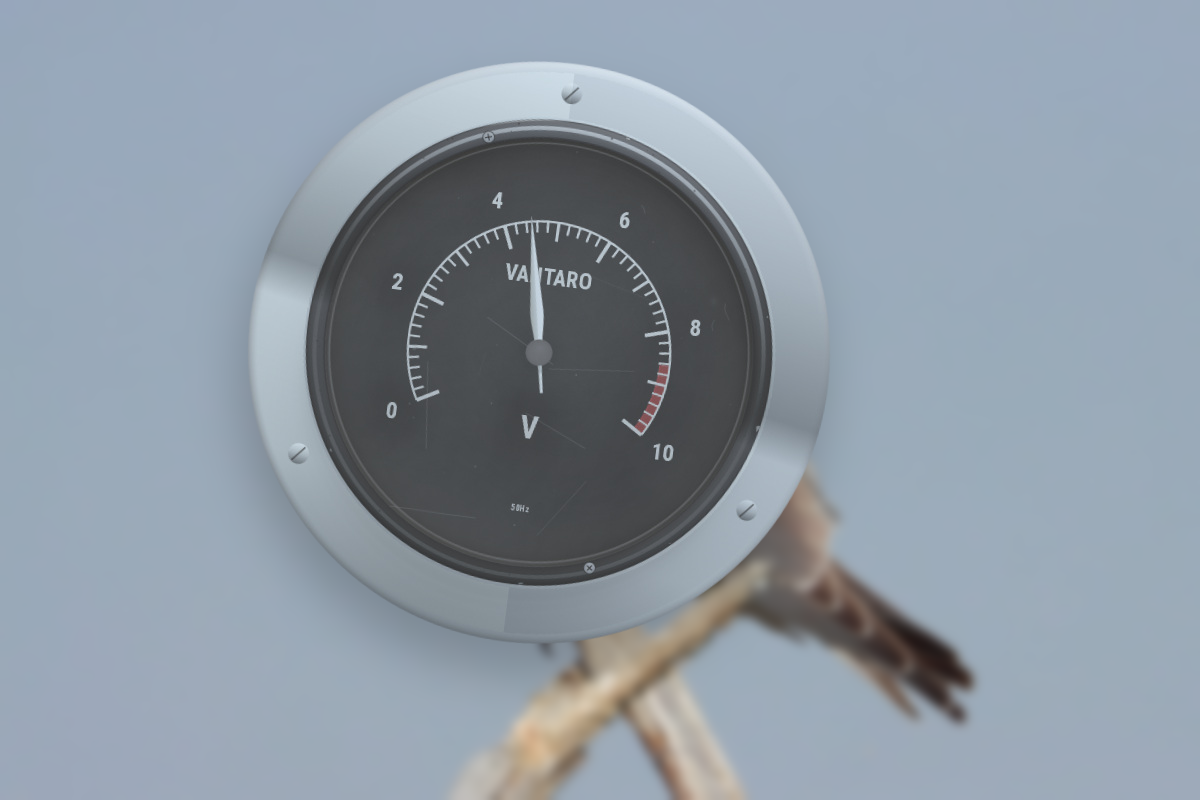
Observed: 4.5 V
